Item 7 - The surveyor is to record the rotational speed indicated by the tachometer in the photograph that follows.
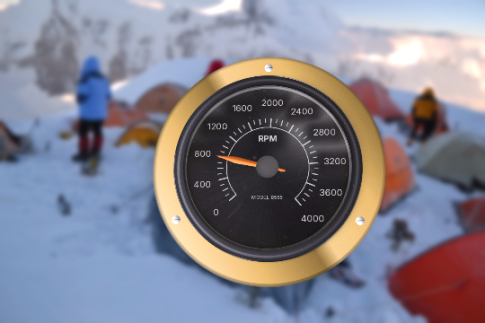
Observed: 800 rpm
